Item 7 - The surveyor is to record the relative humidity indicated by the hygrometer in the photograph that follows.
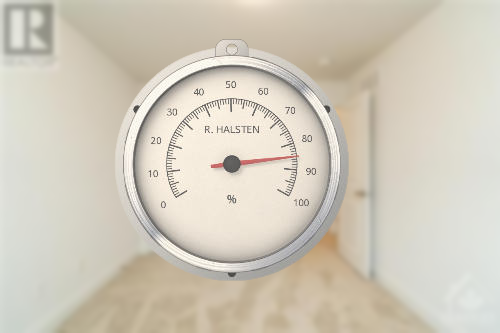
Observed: 85 %
